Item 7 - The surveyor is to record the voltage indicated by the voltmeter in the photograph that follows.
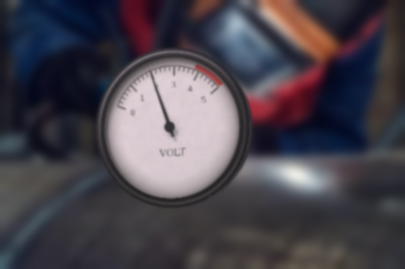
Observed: 2 V
